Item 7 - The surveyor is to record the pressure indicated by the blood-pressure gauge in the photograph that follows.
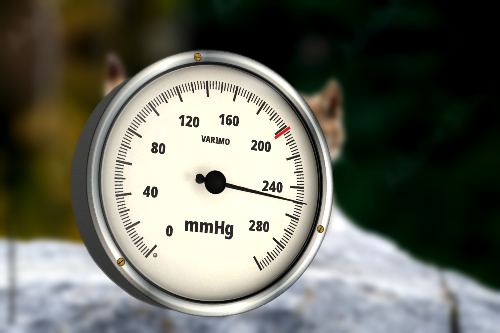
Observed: 250 mmHg
